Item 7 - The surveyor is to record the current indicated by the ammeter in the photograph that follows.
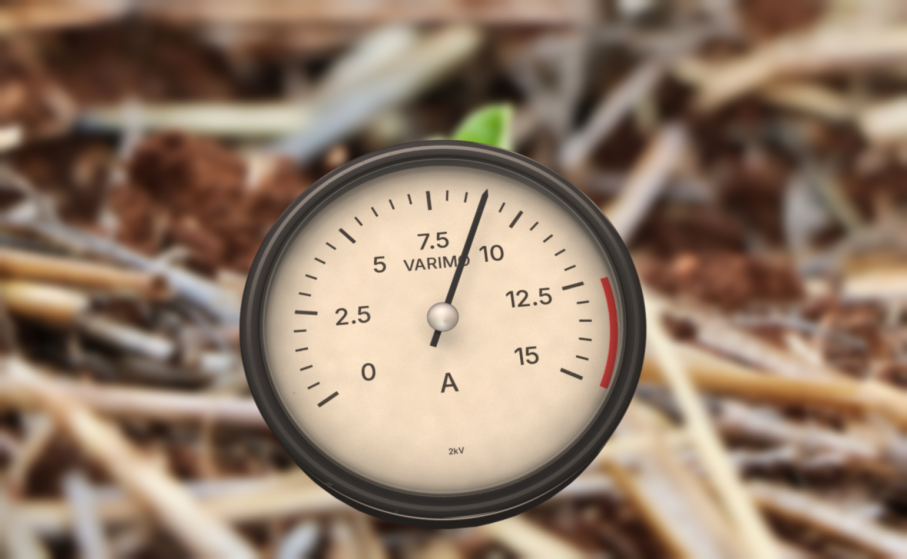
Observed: 9 A
